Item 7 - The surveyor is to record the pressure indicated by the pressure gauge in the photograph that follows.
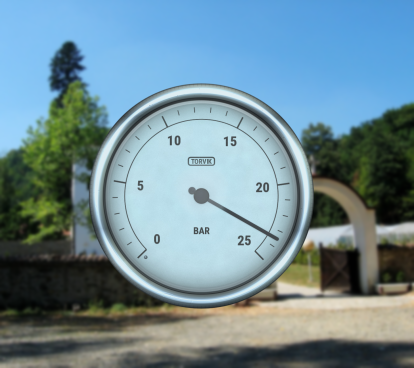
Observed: 23.5 bar
